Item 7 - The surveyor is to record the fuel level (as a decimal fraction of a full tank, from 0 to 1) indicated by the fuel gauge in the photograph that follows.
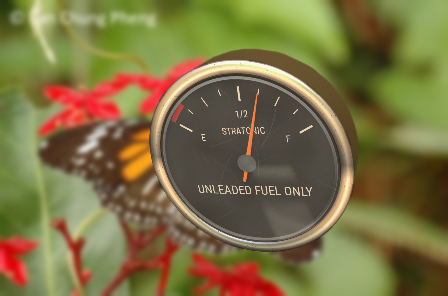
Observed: 0.625
